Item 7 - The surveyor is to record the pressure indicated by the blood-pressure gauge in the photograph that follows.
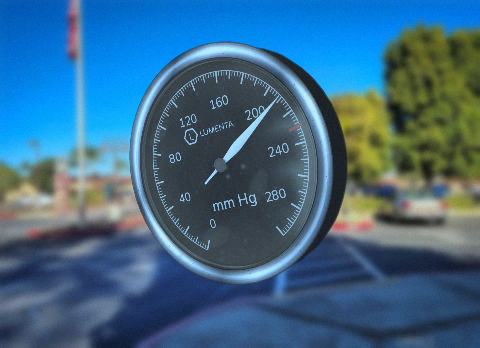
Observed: 210 mmHg
